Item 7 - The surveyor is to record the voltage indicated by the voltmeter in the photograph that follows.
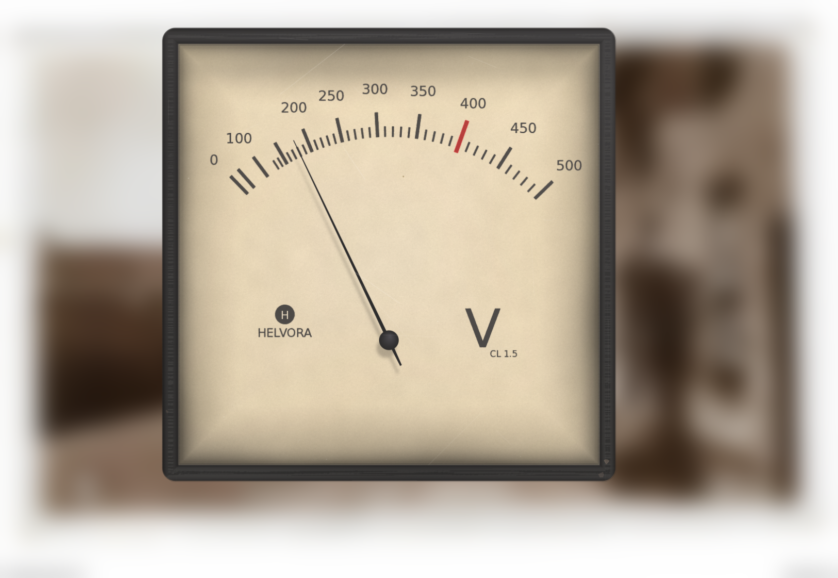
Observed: 180 V
